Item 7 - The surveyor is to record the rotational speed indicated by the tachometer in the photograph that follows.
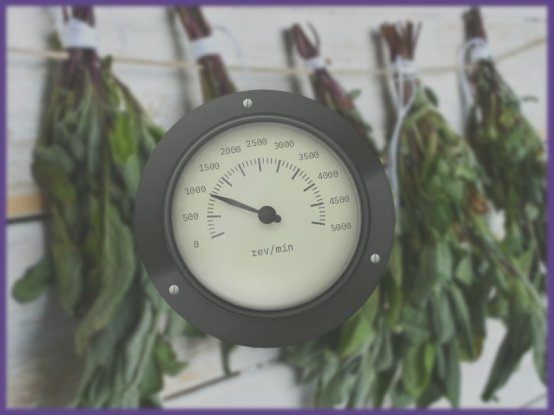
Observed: 1000 rpm
